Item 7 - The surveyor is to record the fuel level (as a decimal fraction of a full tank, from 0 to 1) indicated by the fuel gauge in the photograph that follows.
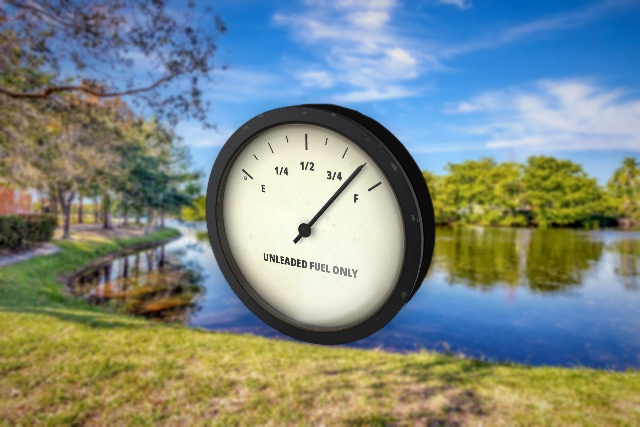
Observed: 0.875
